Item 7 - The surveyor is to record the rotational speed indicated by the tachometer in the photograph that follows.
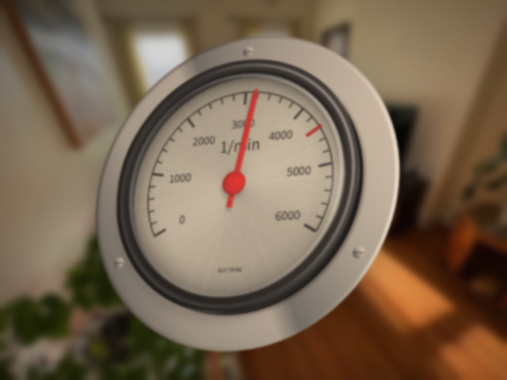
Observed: 3200 rpm
